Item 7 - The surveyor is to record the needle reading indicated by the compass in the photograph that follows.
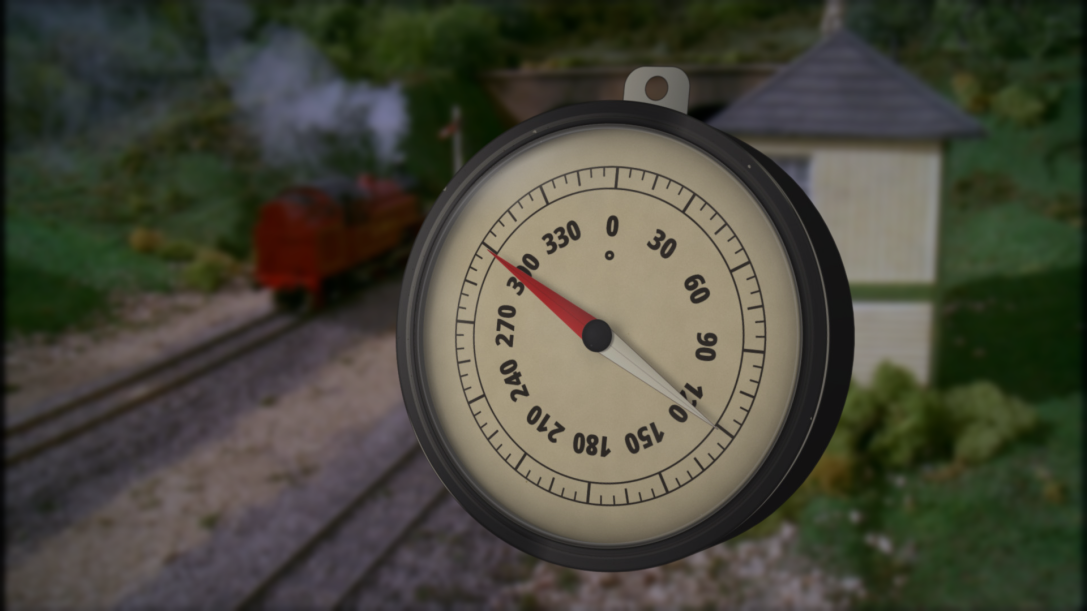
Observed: 300 °
